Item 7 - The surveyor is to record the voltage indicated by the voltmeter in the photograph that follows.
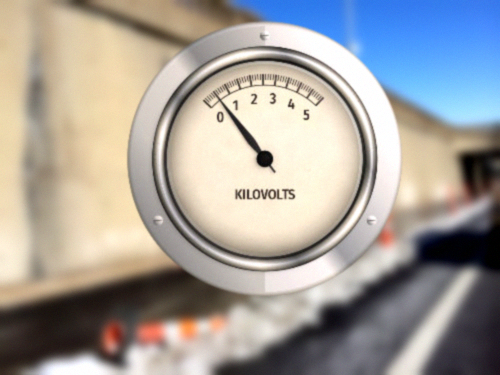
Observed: 0.5 kV
